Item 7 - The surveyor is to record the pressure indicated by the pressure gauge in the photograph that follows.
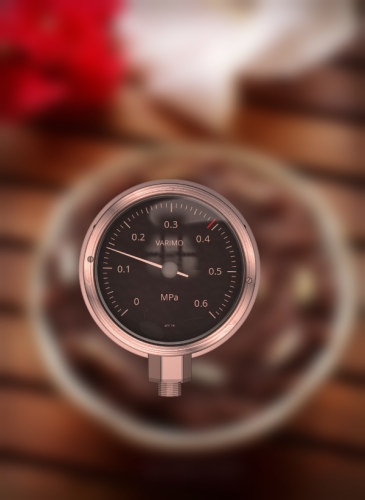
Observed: 0.14 MPa
